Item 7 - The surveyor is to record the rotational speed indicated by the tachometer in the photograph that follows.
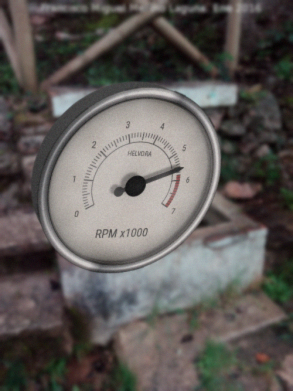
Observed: 5500 rpm
